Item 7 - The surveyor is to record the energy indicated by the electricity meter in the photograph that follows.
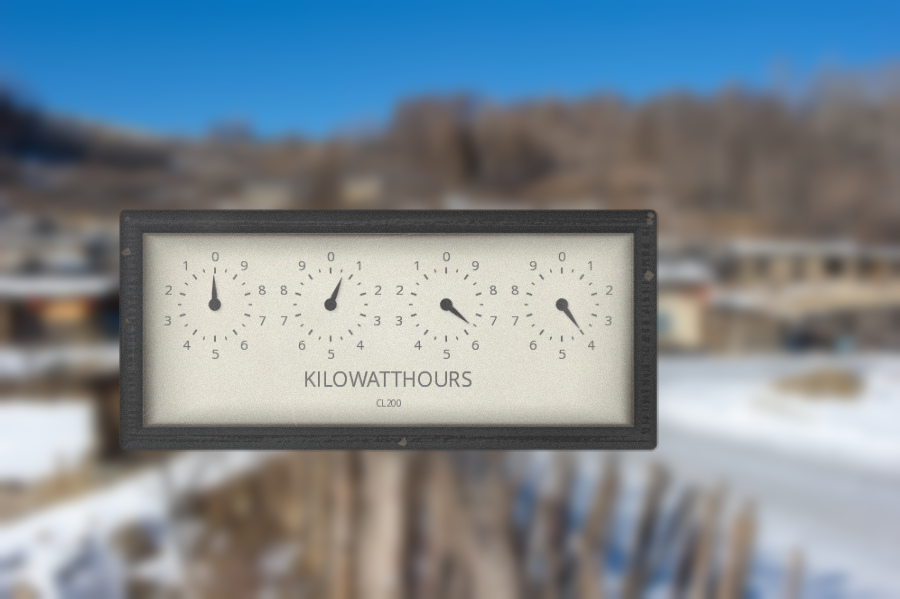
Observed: 64 kWh
